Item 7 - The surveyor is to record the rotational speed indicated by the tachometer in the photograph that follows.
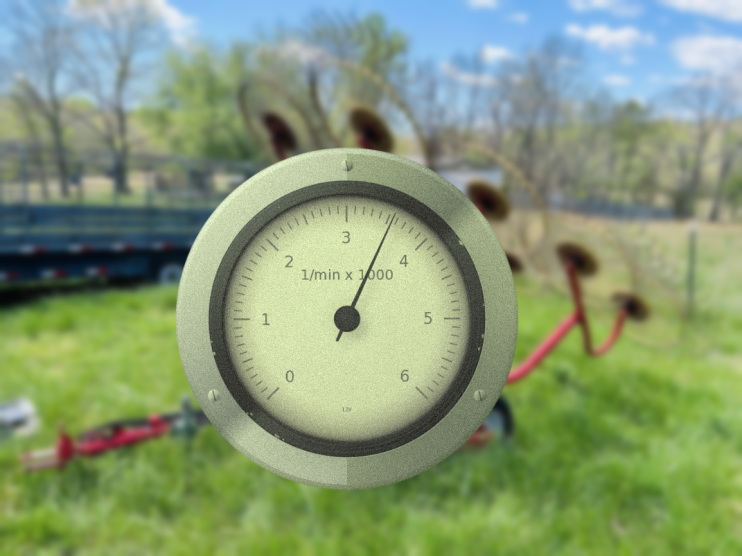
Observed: 3550 rpm
